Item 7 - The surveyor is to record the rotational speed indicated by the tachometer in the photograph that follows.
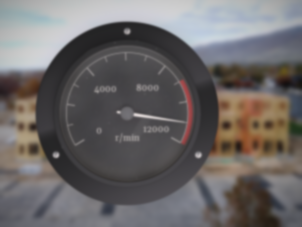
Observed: 11000 rpm
